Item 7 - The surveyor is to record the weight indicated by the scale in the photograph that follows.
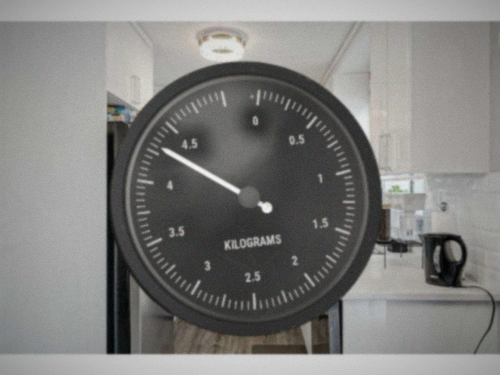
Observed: 4.3 kg
